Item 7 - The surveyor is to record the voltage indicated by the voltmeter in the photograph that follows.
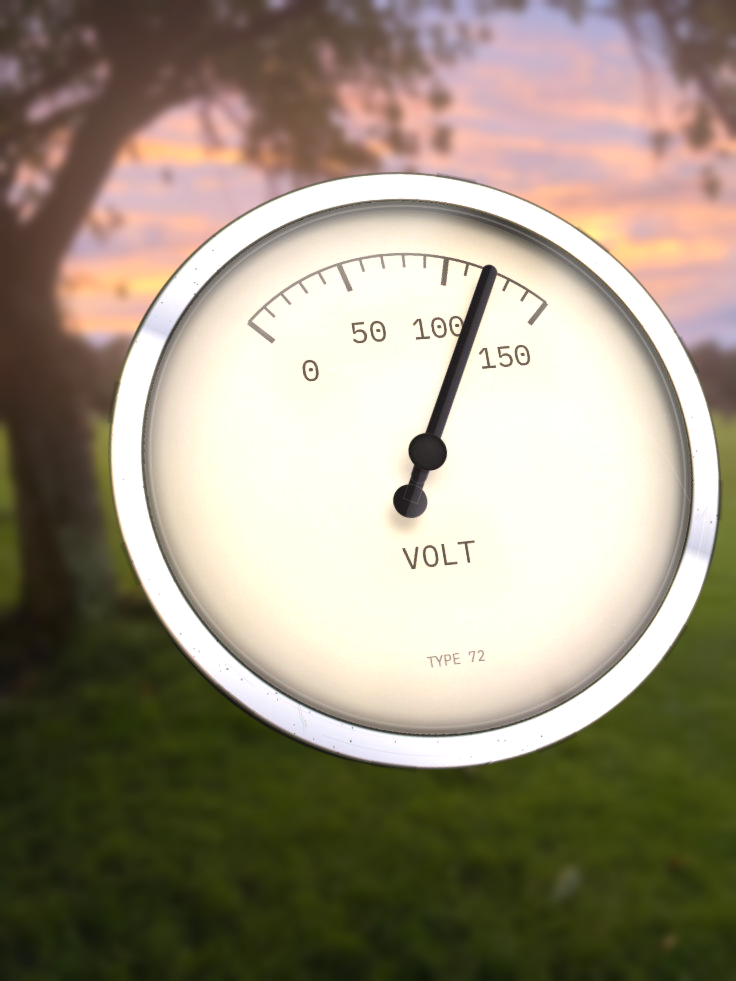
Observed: 120 V
